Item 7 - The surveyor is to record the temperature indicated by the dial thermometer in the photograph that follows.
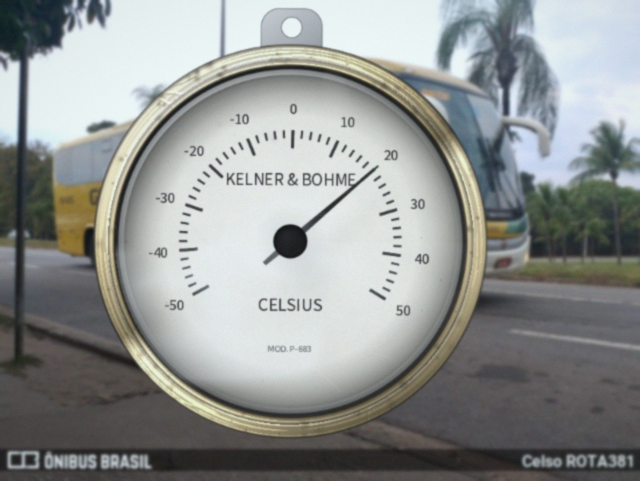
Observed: 20 °C
